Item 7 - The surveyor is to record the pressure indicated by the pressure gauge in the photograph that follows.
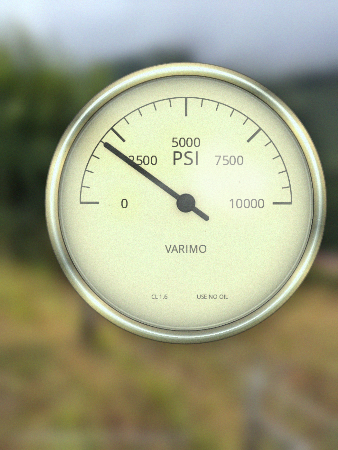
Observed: 2000 psi
